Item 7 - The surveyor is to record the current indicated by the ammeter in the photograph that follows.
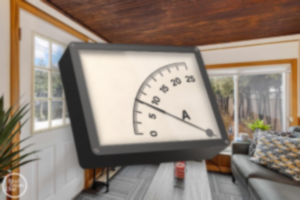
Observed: 7.5 A
